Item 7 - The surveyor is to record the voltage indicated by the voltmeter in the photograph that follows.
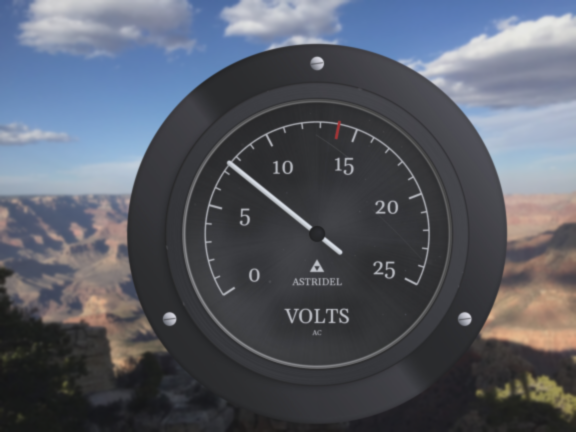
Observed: 7.5 V
